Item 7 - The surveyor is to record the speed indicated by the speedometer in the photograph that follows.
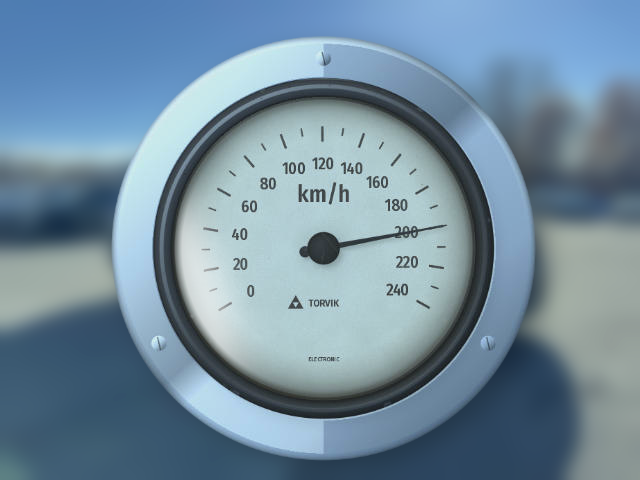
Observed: 200 km/h
